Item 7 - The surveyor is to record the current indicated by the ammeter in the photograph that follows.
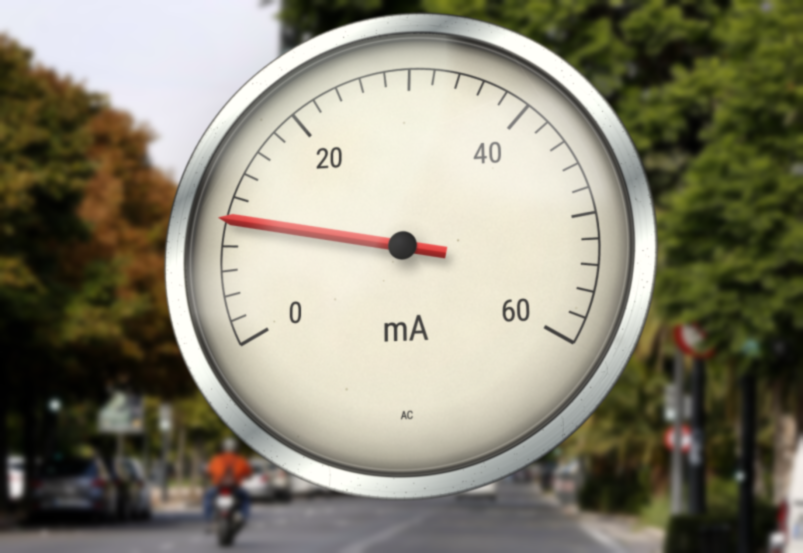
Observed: 10 mA
